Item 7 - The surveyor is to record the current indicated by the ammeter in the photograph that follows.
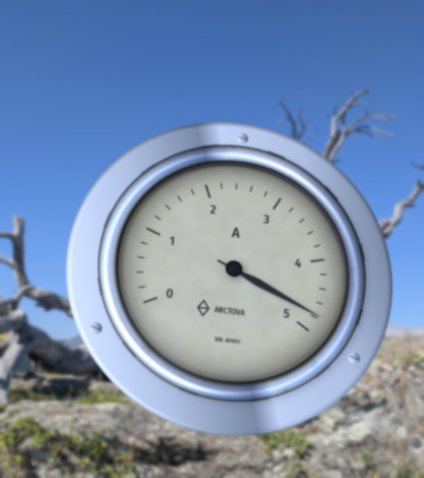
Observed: 4.8 A
